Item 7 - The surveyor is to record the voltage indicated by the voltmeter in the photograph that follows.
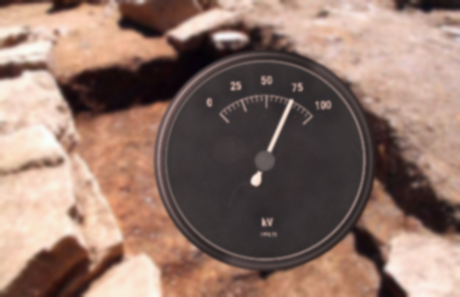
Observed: 75 kV
